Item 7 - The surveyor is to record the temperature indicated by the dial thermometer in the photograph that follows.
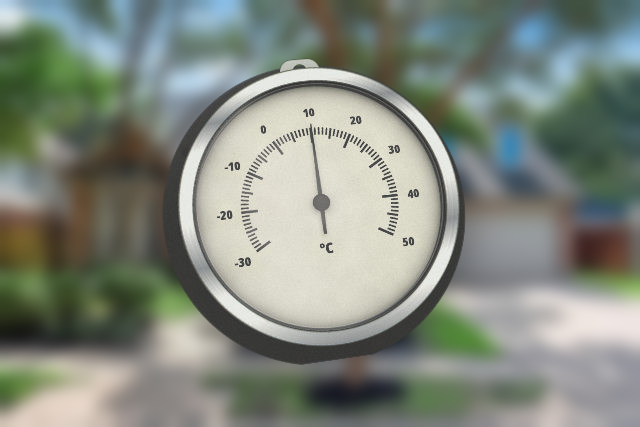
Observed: 10 °C
